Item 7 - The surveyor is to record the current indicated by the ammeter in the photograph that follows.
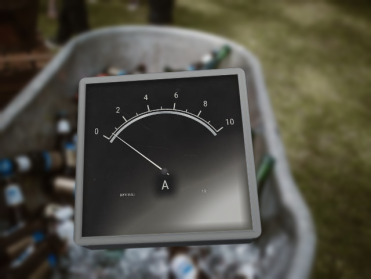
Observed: 0.5 A
